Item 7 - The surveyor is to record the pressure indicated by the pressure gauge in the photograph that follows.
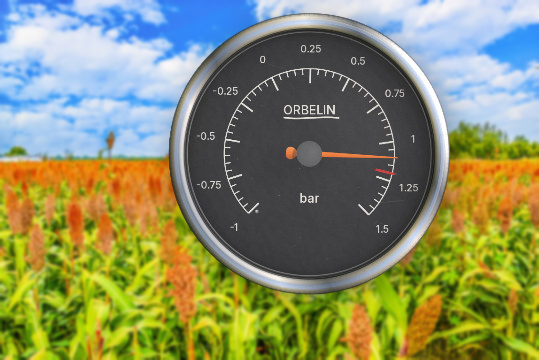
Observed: 1.1 bar
